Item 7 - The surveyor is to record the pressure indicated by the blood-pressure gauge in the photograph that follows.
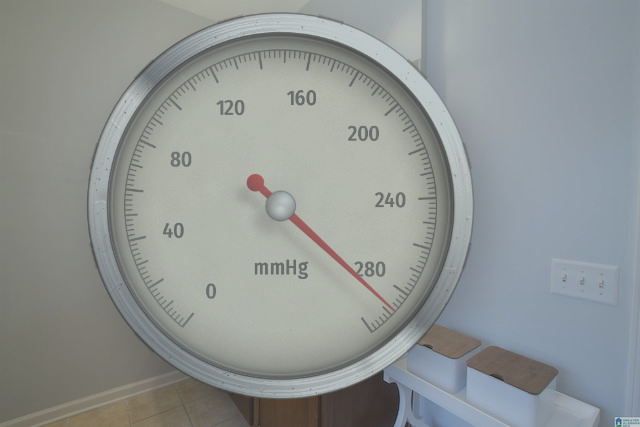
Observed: 288 mmHg
